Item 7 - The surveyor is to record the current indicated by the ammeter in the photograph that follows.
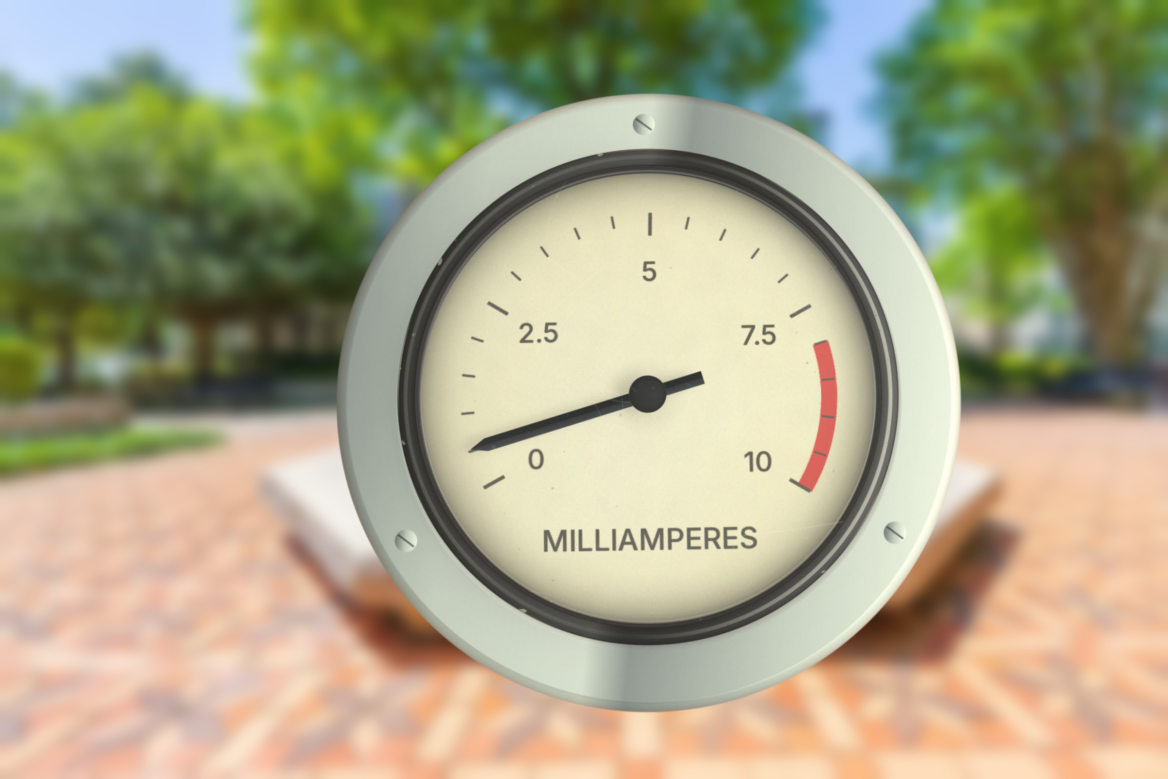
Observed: 0.5 mA
